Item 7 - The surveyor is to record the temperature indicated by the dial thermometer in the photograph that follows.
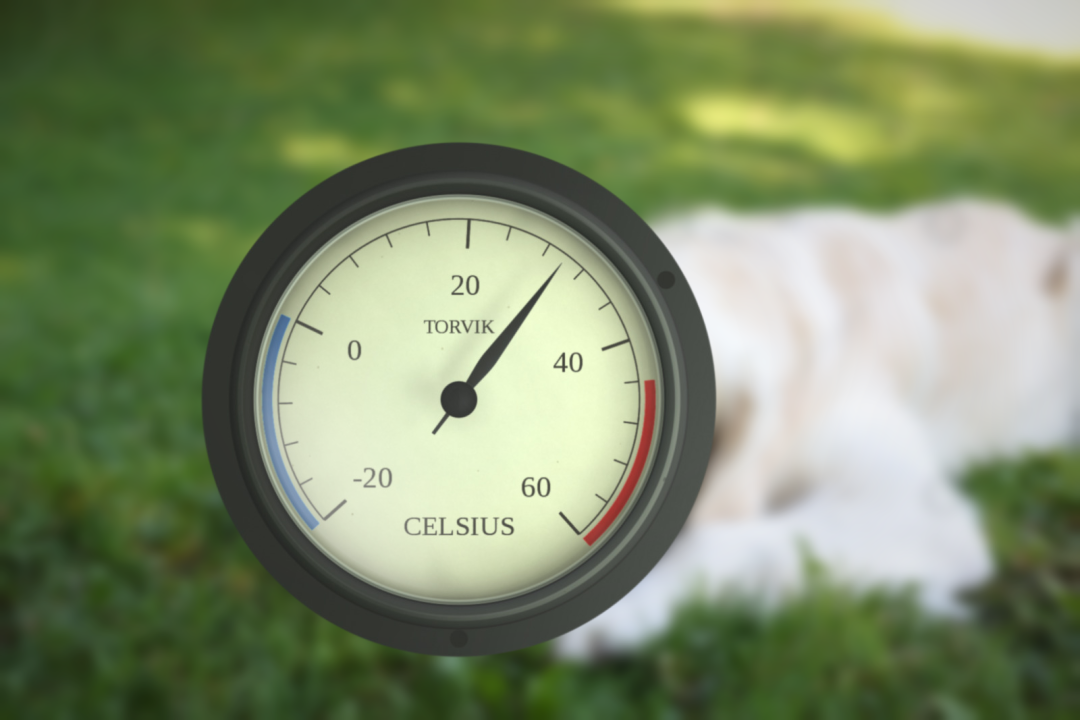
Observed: 30 °C
